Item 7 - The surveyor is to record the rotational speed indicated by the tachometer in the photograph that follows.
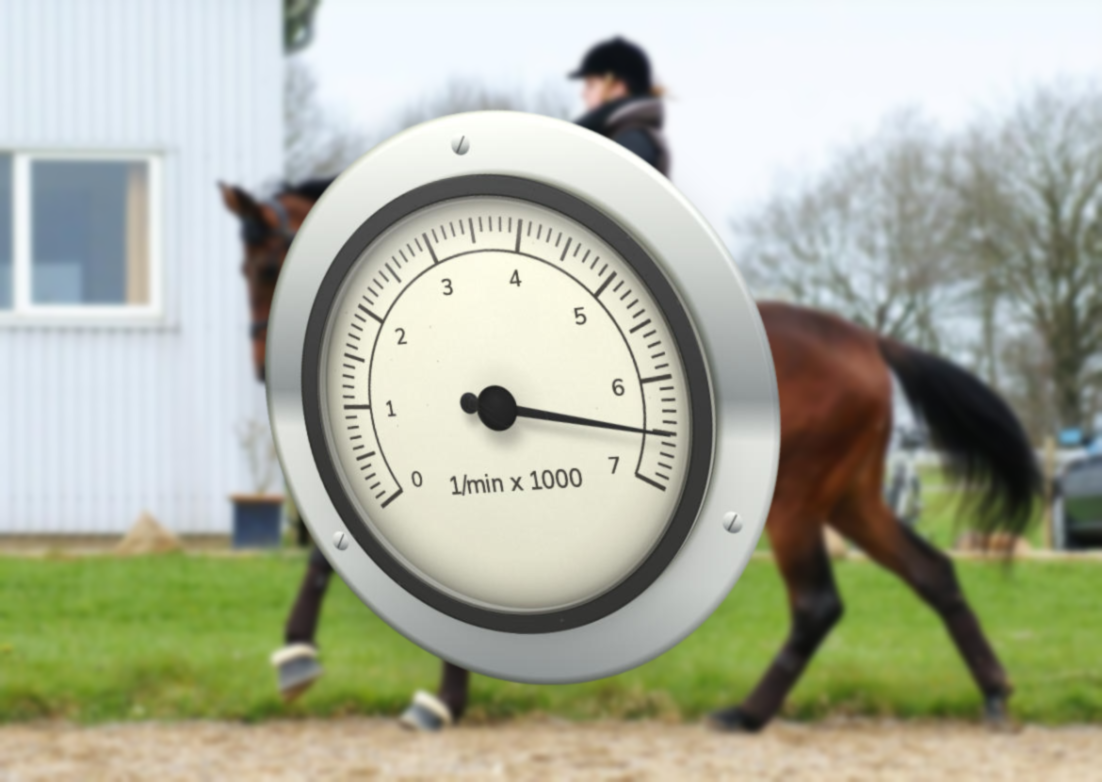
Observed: 6500 rpm
